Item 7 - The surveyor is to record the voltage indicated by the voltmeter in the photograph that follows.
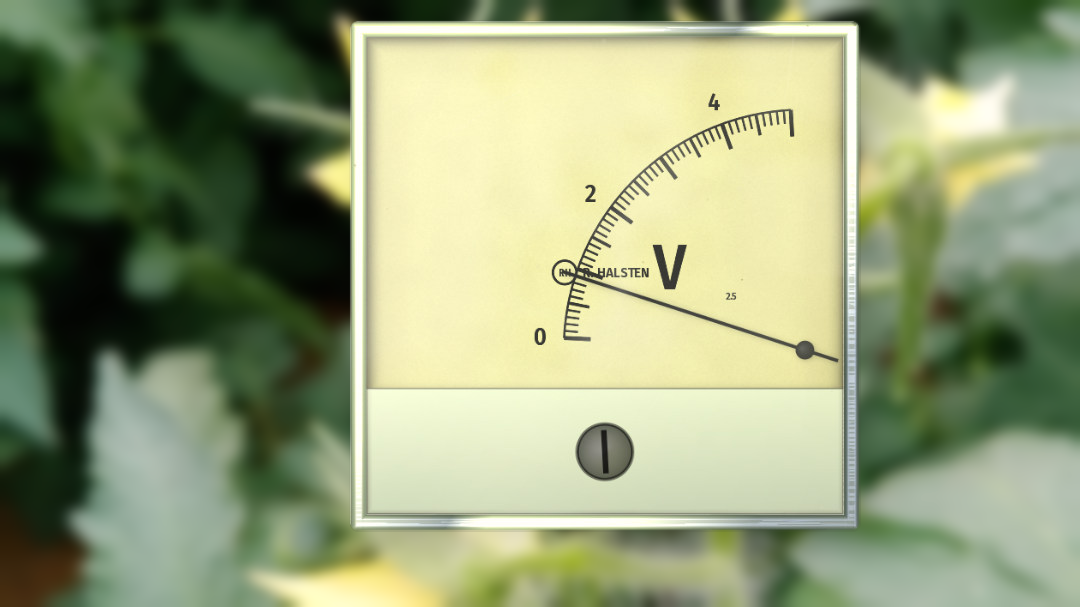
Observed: 0.9 V
